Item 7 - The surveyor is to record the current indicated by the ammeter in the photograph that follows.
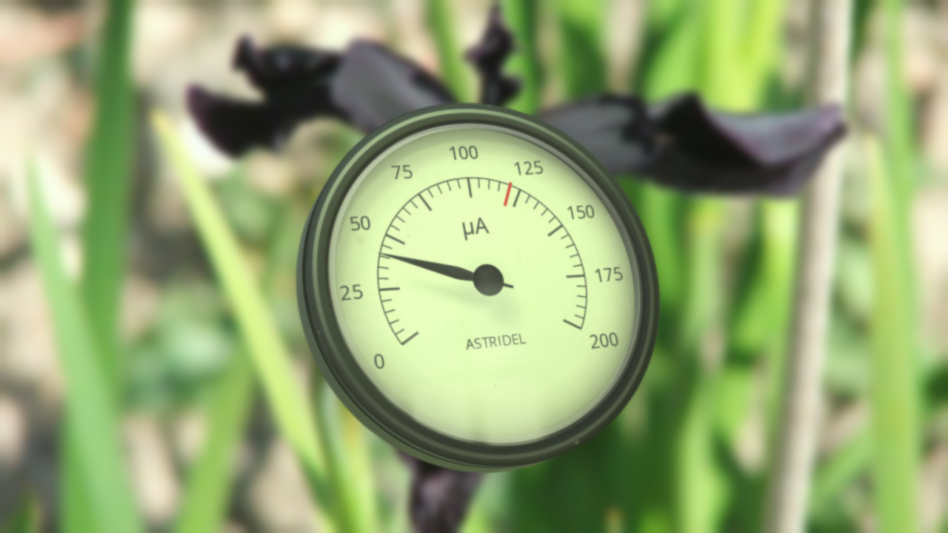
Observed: 40 µA
